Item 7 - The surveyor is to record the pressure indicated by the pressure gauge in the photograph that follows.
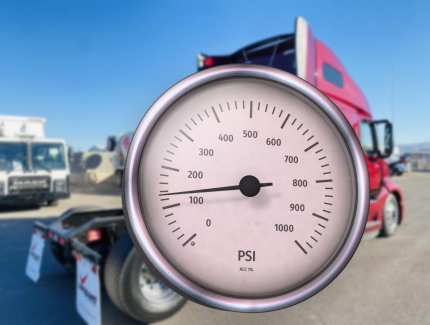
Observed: 130 psi
